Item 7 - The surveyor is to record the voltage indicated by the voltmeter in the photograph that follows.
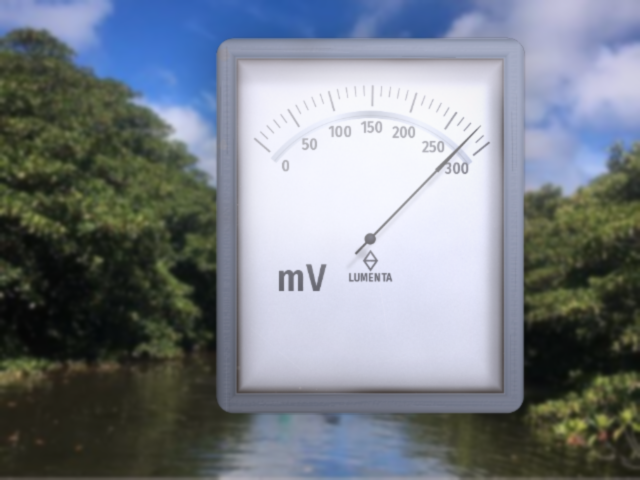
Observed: 280 mV
